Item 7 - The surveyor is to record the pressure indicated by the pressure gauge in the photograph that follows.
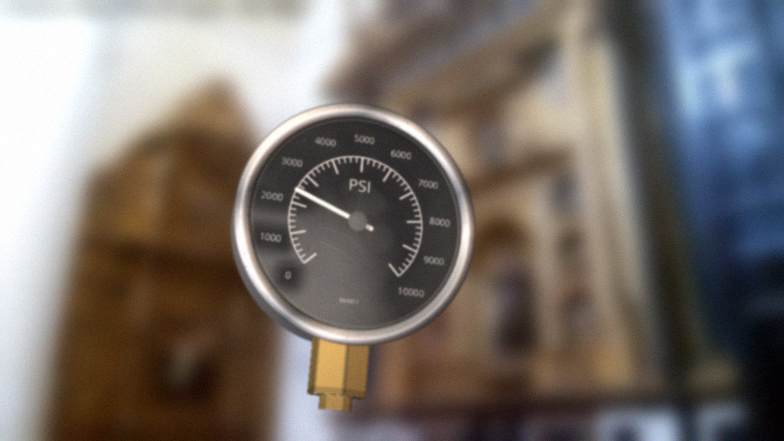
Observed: 2400 psi
